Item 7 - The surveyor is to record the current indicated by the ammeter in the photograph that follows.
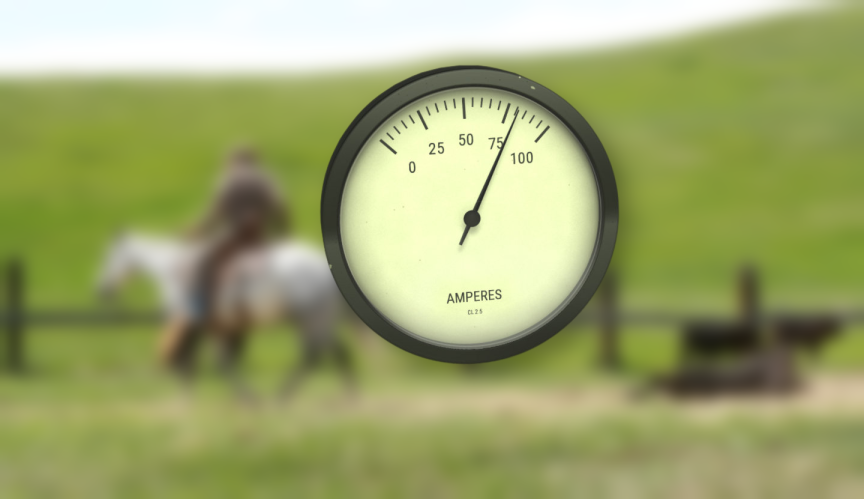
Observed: 80 A
